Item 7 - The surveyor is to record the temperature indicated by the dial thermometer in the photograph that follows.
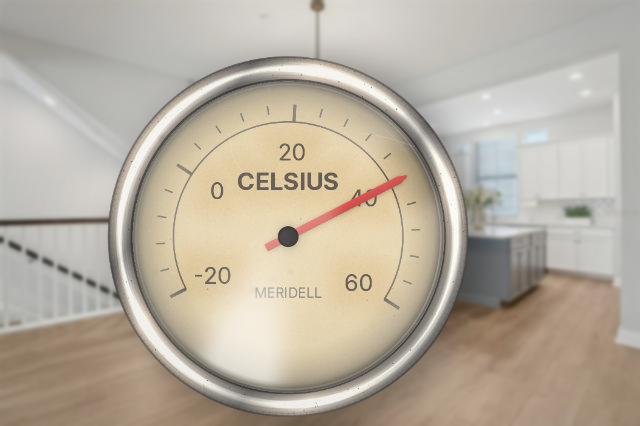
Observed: 40 °C
